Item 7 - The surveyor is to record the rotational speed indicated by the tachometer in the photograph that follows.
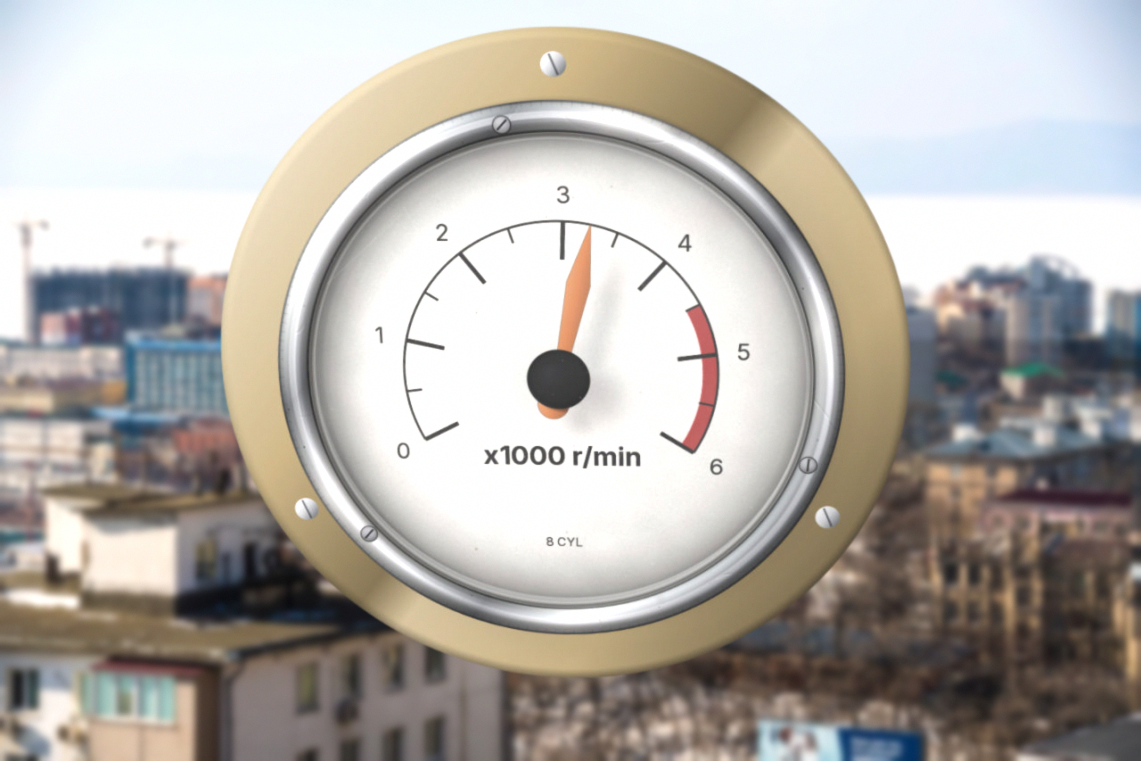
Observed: 3250 rpm
